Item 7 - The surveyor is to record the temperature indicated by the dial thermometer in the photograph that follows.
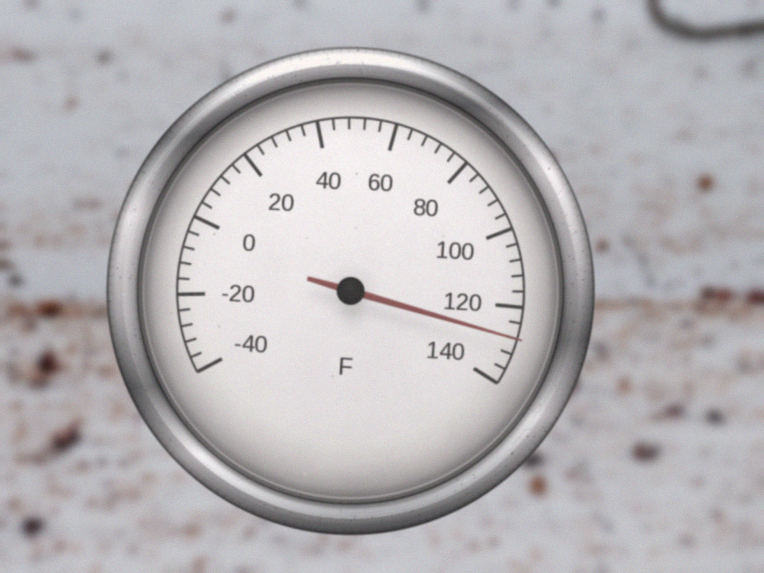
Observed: 128 °F
